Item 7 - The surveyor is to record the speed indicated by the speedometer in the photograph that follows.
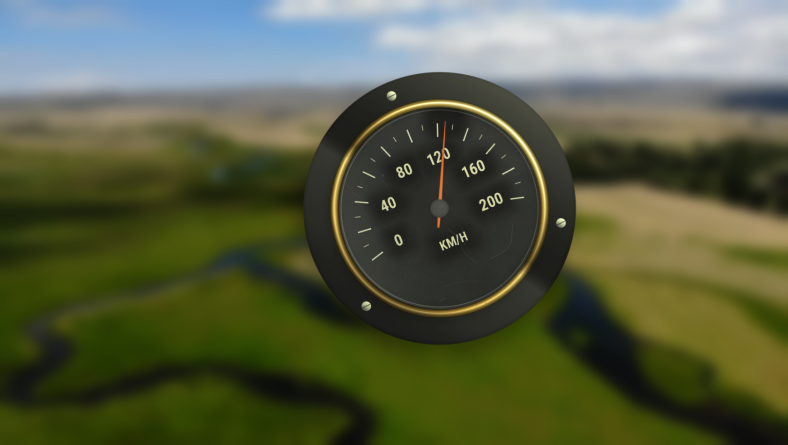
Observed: 125 km/h
